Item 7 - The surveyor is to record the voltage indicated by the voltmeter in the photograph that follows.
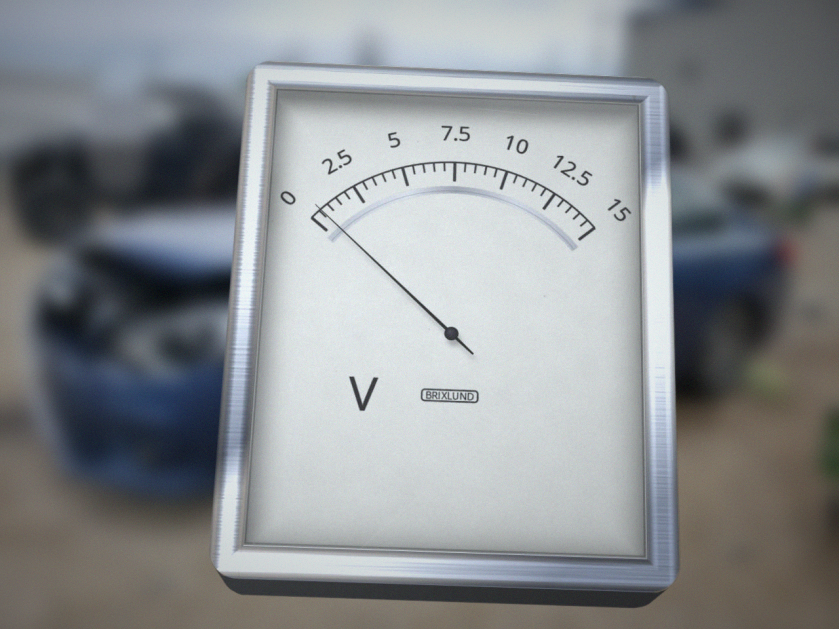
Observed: 0.5 V
